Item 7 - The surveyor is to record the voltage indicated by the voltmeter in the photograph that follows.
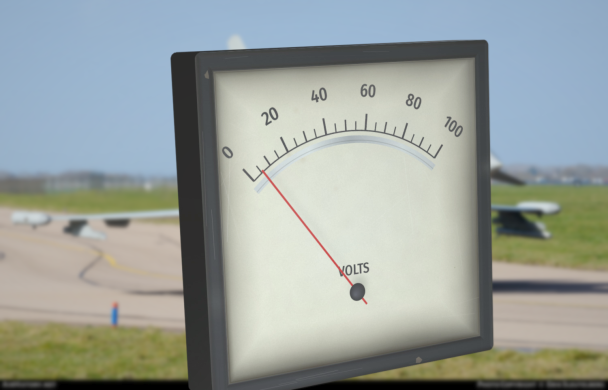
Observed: 5 V
